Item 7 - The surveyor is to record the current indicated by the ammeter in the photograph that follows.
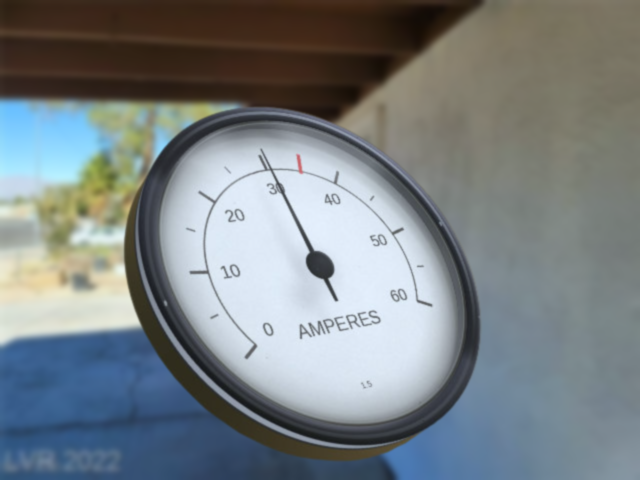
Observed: 30 A
